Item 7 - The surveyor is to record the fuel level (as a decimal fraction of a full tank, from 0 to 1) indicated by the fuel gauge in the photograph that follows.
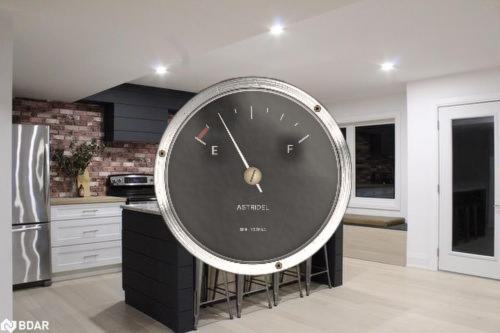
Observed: 0.25
